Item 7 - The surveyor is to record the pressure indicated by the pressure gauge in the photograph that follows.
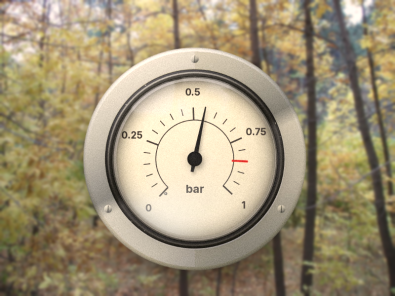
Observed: 0.55 bar
